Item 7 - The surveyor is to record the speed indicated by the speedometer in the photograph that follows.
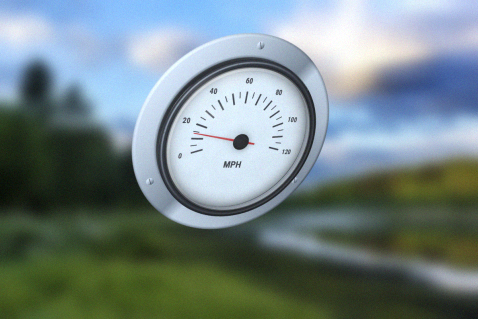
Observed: 15 mph
